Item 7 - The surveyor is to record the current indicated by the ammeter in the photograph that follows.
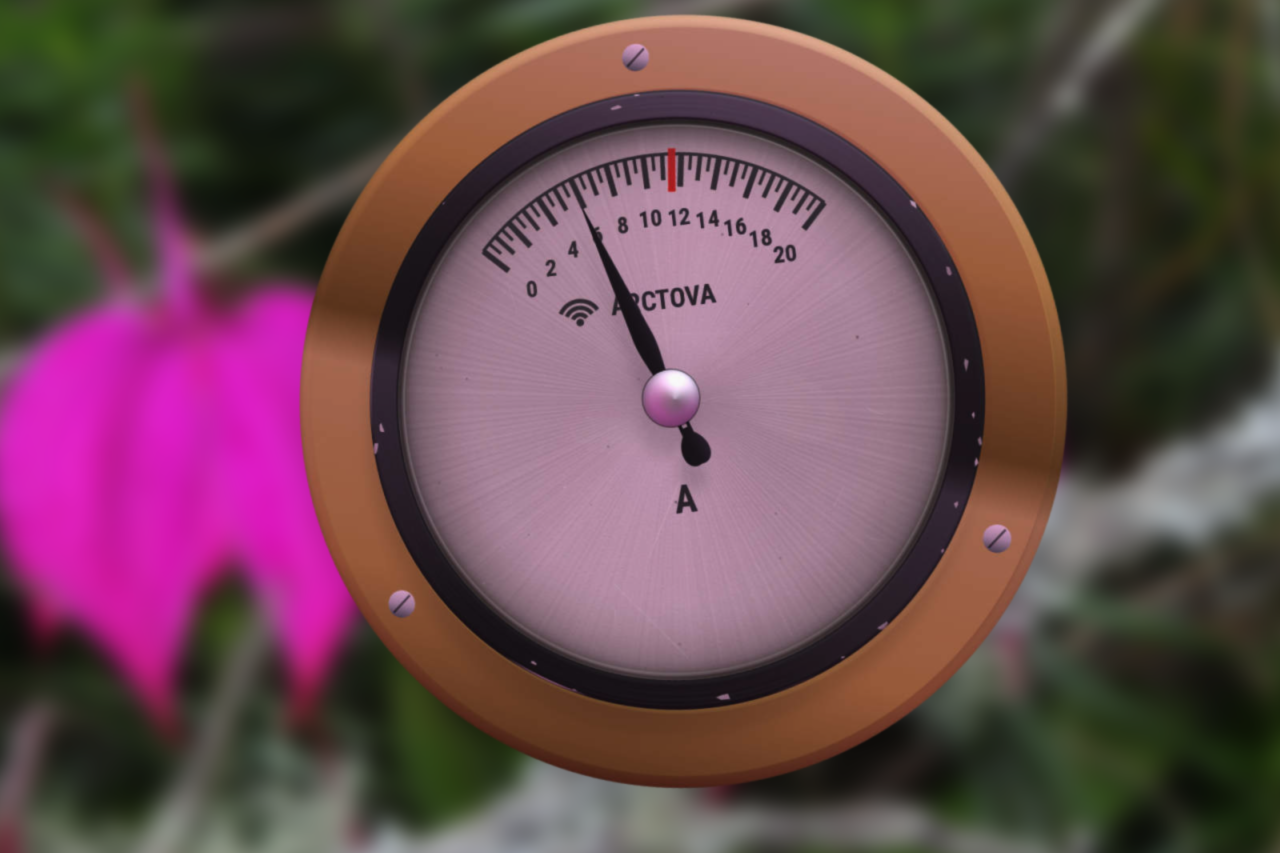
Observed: 6 A
